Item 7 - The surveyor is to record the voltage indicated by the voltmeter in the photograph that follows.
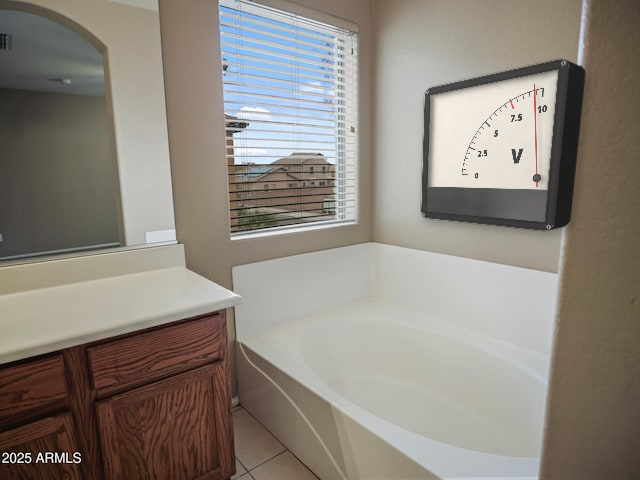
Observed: 9.5 V
